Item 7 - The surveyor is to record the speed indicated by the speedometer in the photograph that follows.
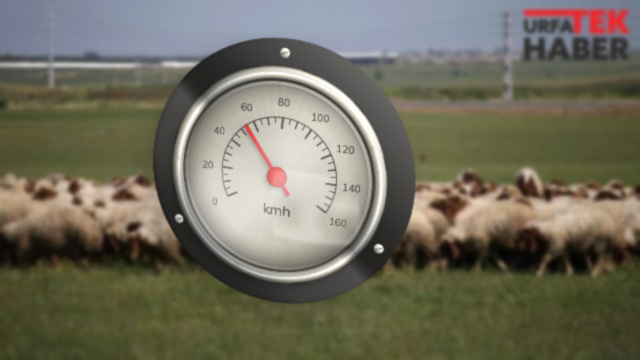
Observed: 55 km/h
